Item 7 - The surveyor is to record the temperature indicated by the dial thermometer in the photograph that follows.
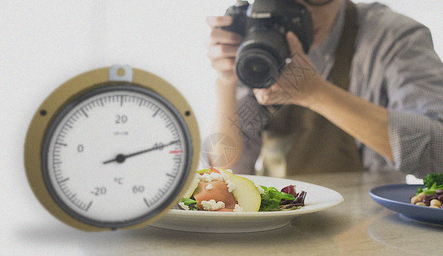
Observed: 40 °C
